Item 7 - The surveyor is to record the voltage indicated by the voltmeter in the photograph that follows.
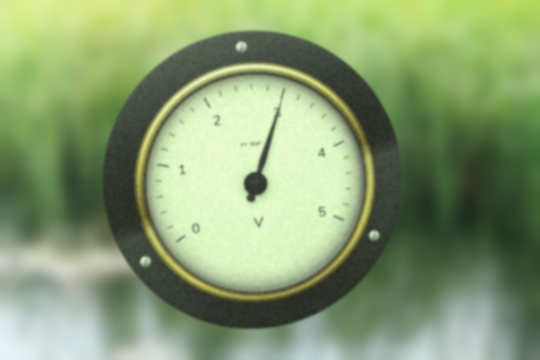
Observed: 3 V
